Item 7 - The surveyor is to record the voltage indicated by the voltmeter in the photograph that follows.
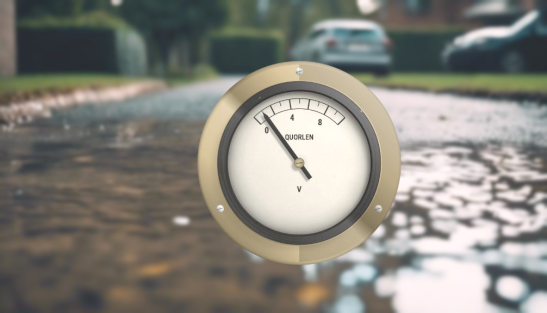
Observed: 1 V
